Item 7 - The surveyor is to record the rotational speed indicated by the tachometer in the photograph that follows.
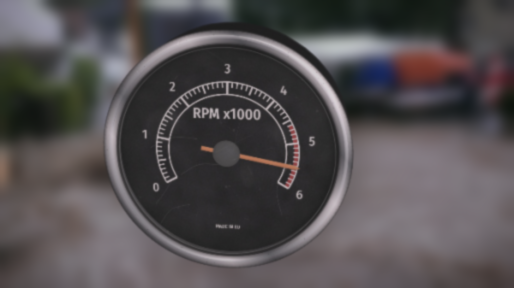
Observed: 5500 rpm
